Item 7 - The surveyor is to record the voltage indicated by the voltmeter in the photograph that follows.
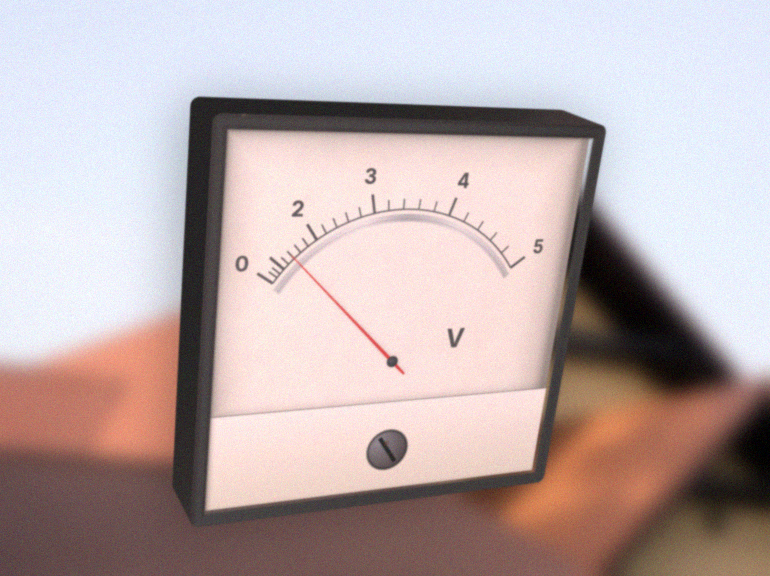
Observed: 1.4 V
